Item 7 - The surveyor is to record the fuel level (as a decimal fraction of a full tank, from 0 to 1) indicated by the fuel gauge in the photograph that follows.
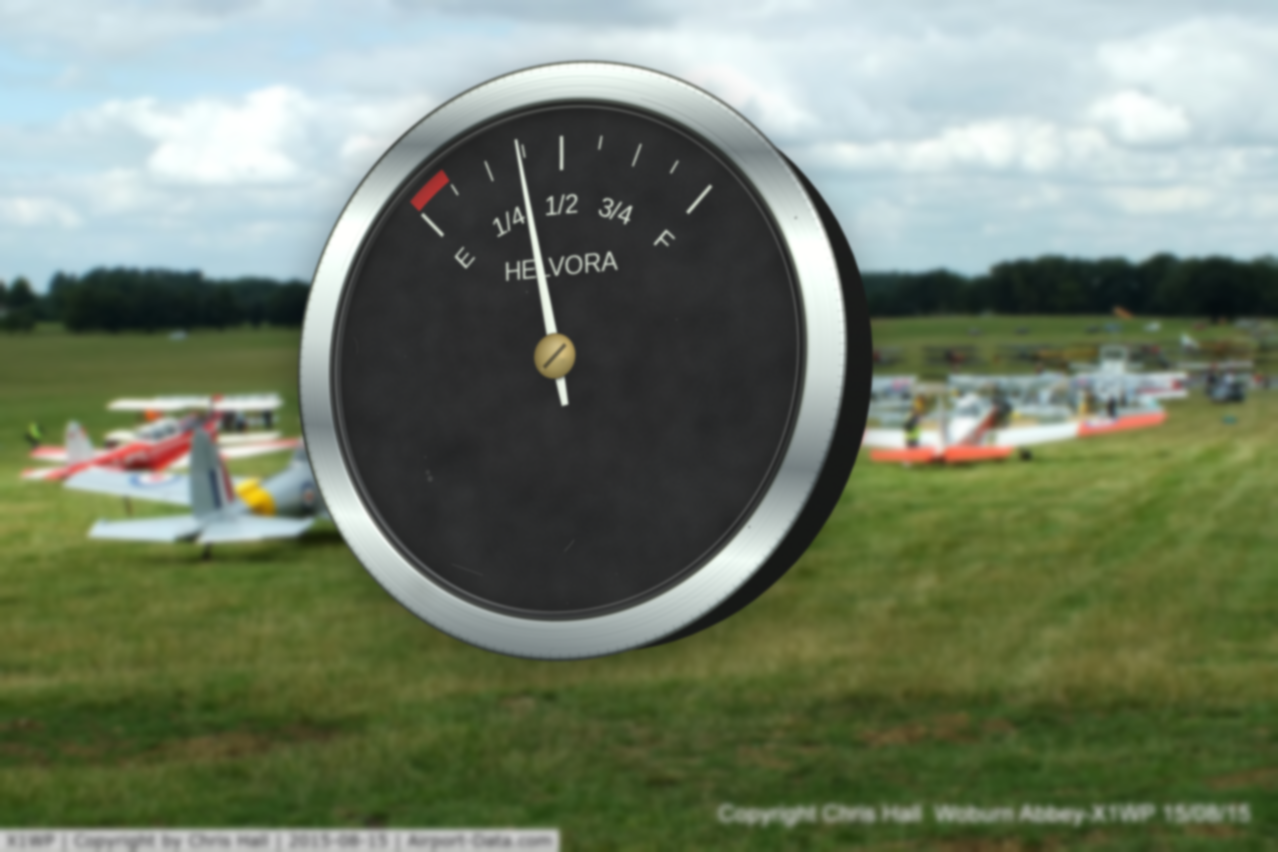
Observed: 0.375
